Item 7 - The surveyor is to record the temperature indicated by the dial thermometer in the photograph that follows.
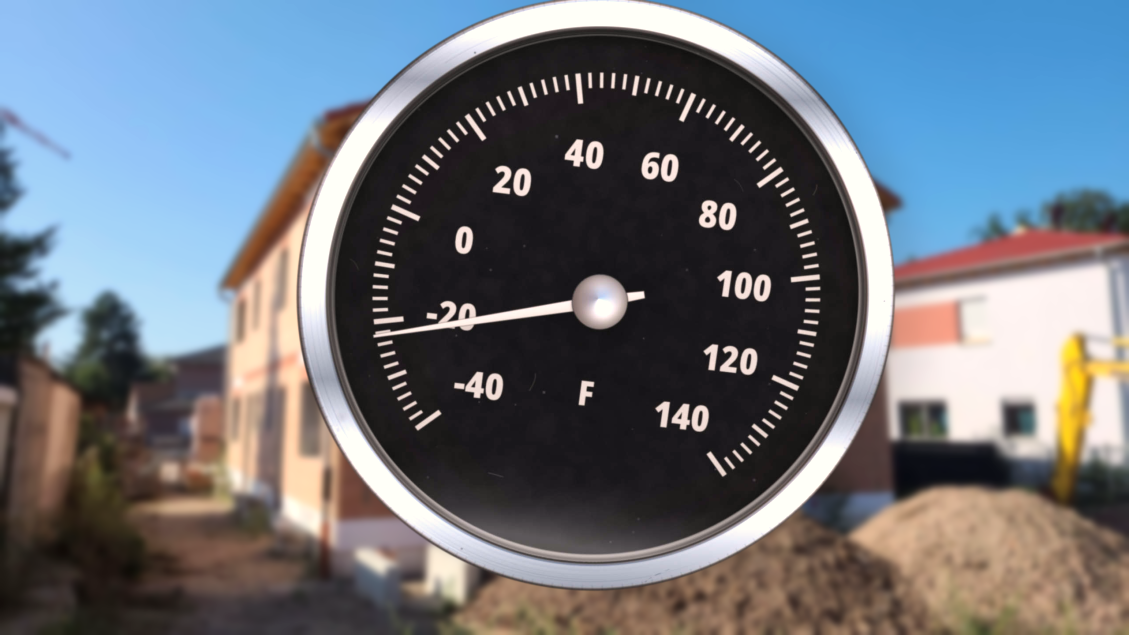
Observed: -22 °F
